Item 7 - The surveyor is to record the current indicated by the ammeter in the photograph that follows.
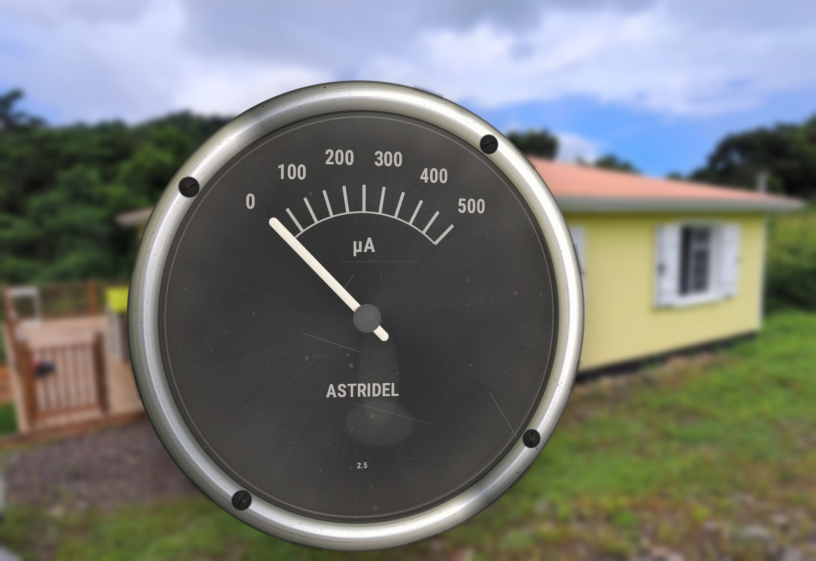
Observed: 0 µA
